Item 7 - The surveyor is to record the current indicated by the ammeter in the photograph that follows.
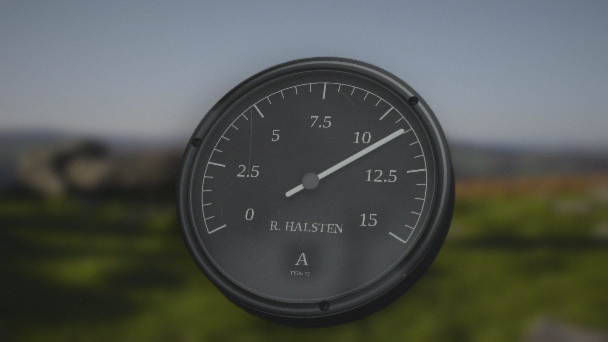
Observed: 11 A
